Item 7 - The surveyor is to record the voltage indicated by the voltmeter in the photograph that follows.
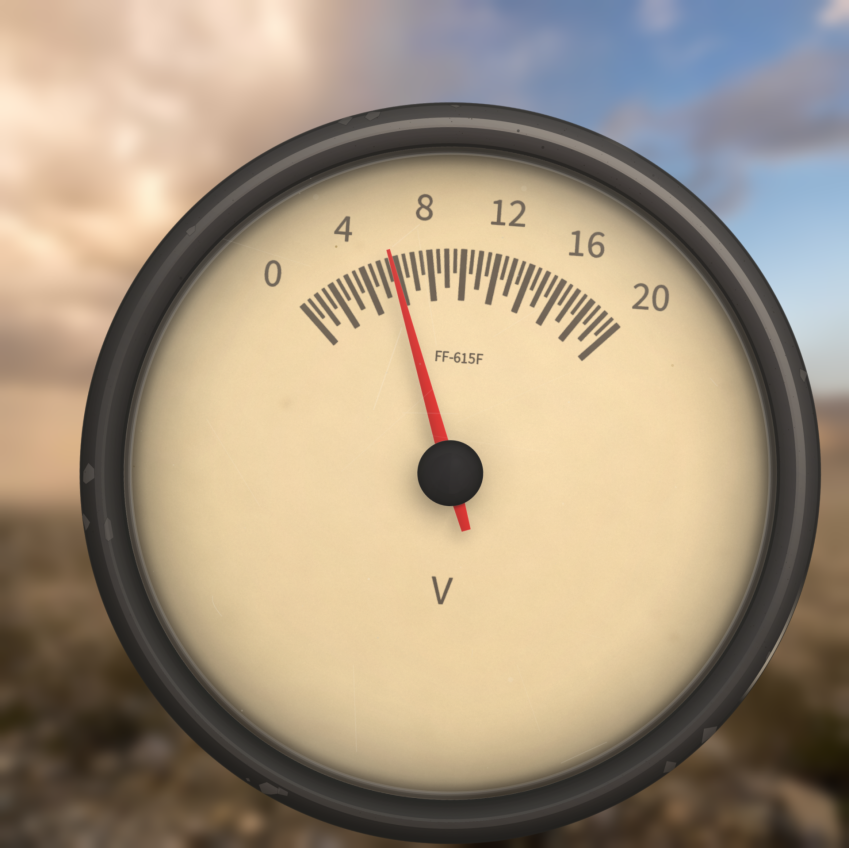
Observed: 5.75 V
